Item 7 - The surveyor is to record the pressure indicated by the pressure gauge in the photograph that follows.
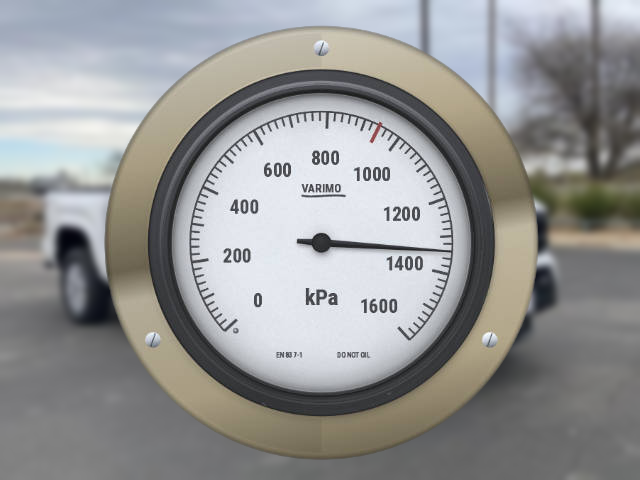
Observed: 1340 kPa
